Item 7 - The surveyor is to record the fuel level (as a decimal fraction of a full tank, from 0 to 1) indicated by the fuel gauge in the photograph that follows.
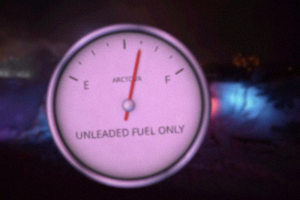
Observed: 0.625
